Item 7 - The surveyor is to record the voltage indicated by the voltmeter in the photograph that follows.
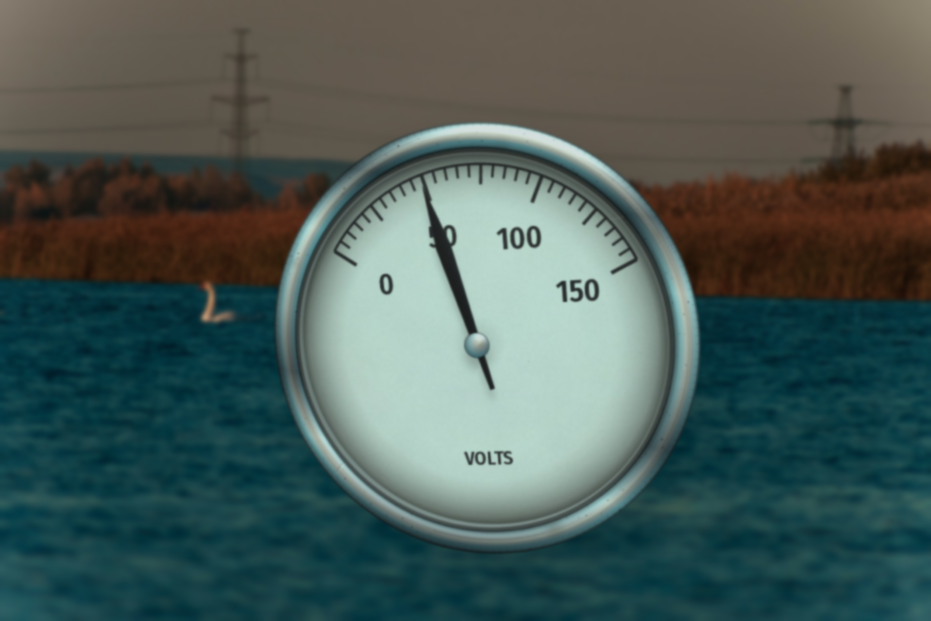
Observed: 50 V
